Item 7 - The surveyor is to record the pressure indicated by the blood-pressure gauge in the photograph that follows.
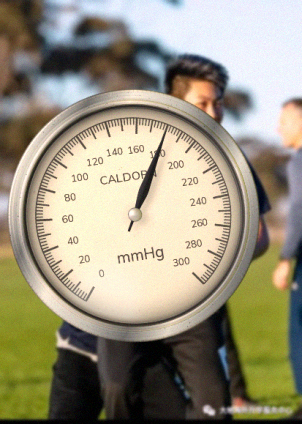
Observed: 180 mmHg
